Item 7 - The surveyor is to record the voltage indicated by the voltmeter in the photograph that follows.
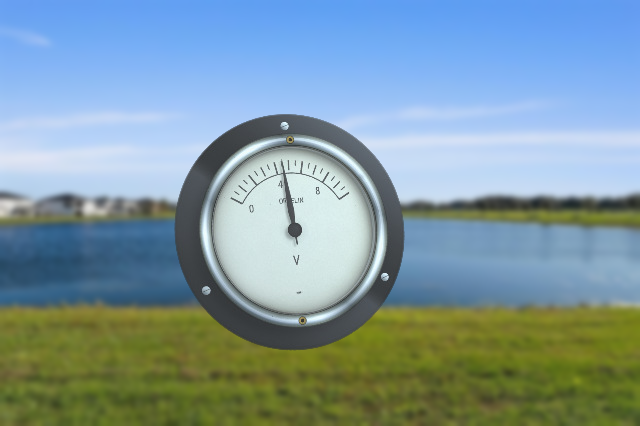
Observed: 4.5 V
